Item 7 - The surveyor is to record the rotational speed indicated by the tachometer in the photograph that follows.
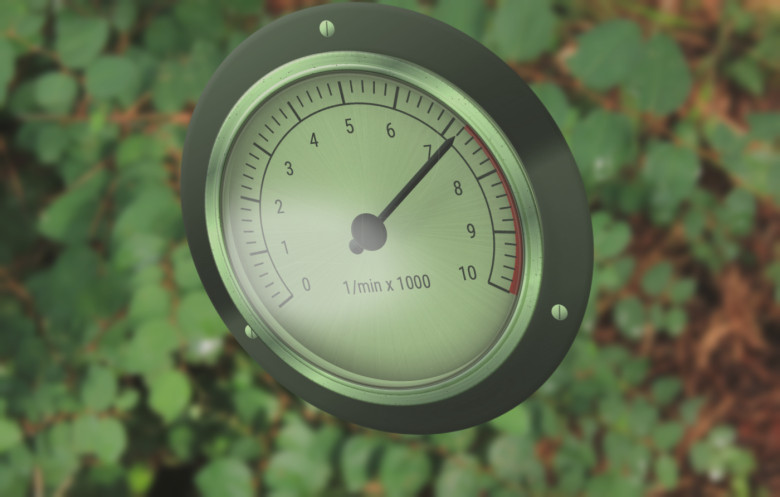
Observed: 7200 rpm
